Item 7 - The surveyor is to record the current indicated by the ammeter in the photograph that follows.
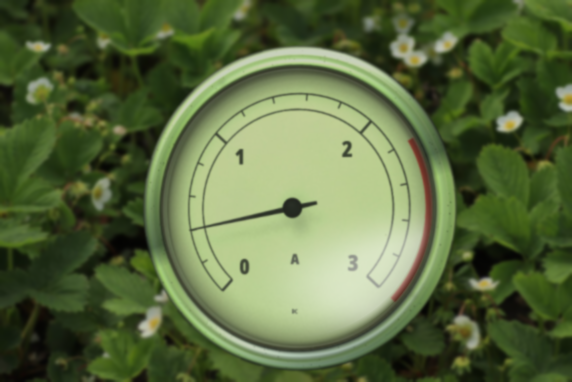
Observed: 0.4 A
